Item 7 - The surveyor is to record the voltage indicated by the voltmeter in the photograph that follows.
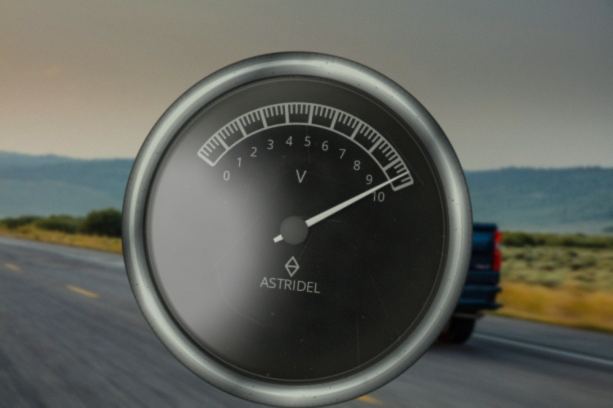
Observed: 9.6 V
